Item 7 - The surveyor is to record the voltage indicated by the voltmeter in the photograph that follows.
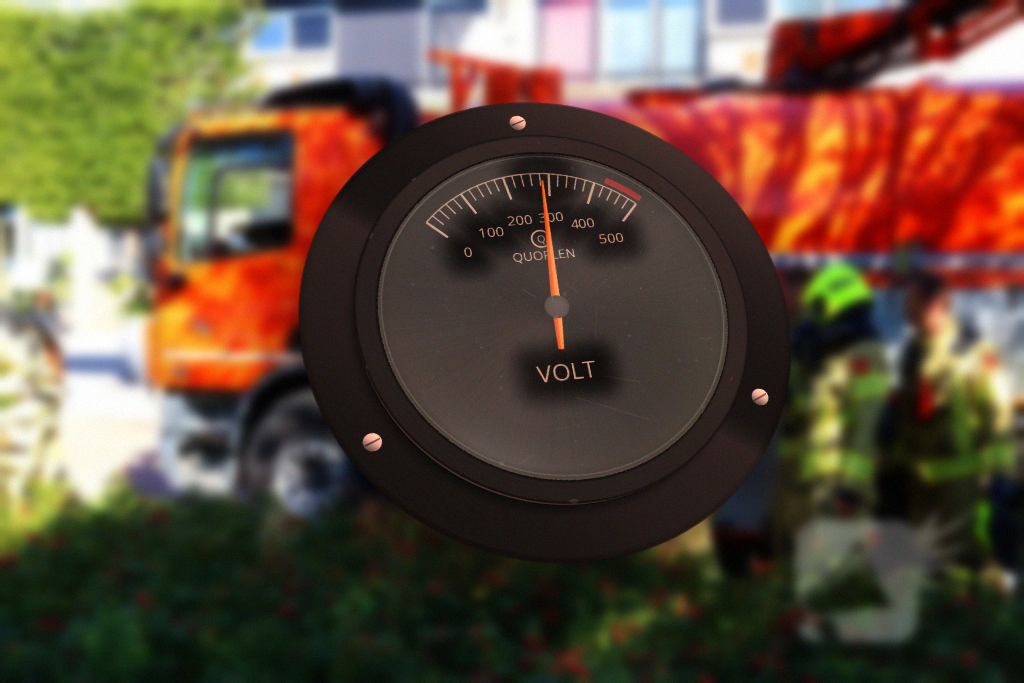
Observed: 280 V
